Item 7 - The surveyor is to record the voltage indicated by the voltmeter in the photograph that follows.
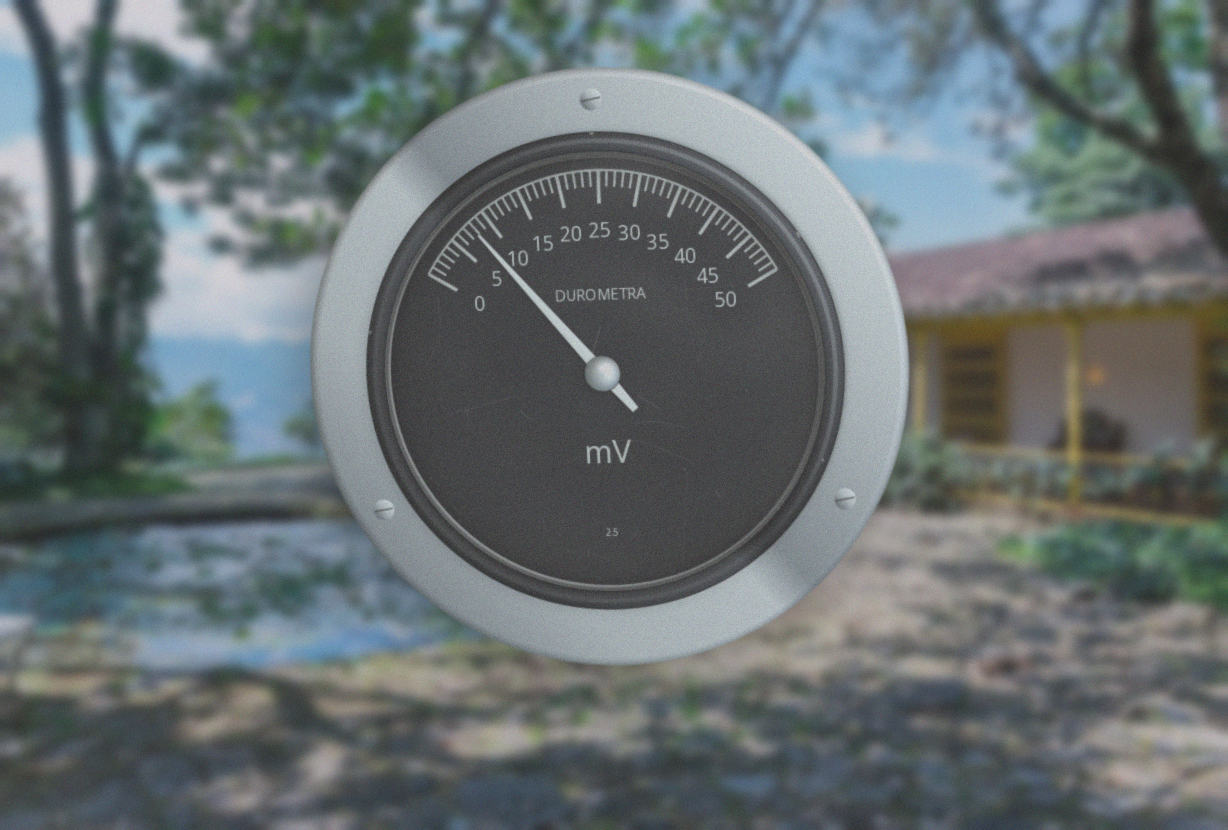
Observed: 8 mV
